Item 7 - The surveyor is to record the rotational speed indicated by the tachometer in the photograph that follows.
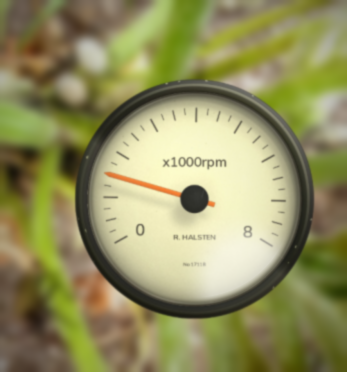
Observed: 1500 rpm
